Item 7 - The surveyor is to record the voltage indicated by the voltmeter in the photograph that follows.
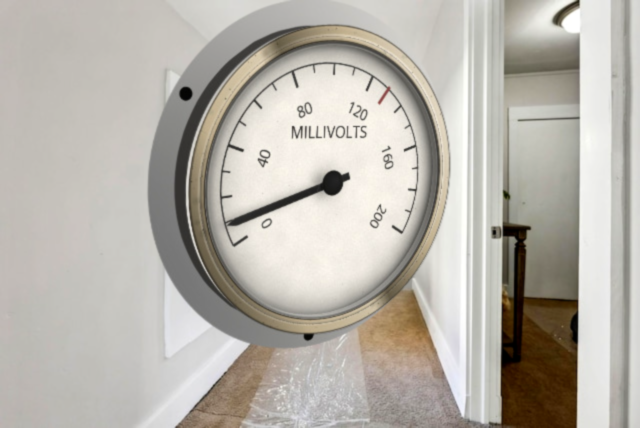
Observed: 10 mV
